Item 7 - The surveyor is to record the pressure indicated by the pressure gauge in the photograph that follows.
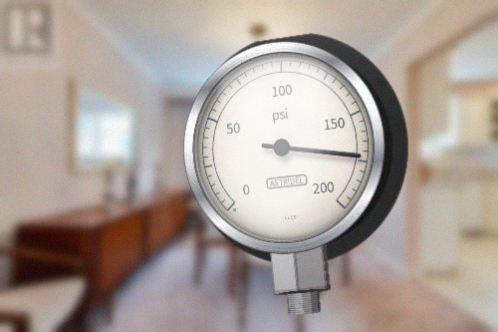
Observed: 172.5 psi
